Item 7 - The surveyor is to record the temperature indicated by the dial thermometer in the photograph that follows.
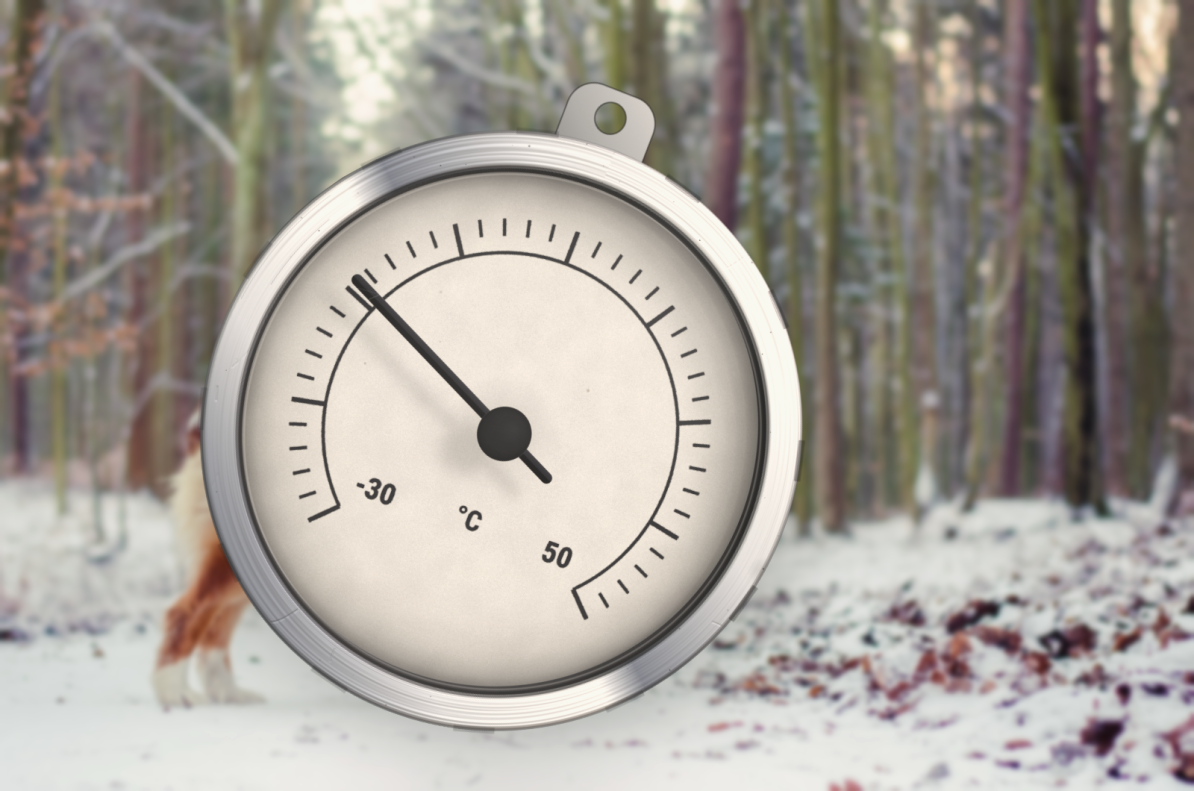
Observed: -9 °C
